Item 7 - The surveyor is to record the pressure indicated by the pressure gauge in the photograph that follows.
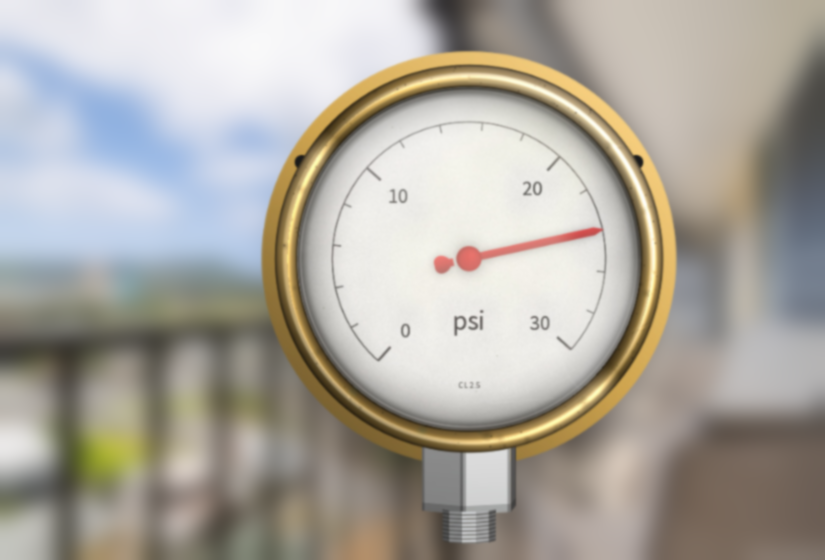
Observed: 24 psi
